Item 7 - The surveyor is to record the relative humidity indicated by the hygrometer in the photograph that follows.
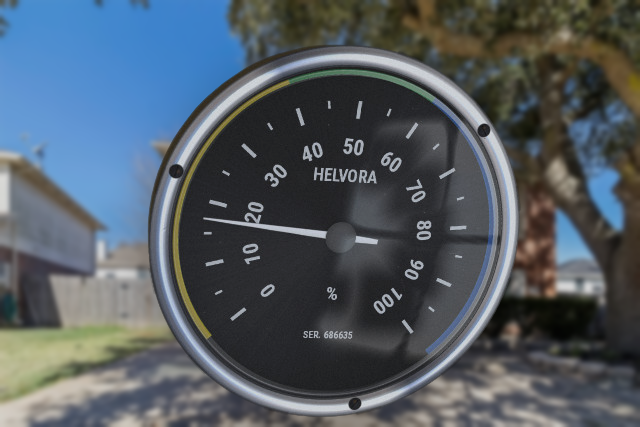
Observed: 17.5 %
